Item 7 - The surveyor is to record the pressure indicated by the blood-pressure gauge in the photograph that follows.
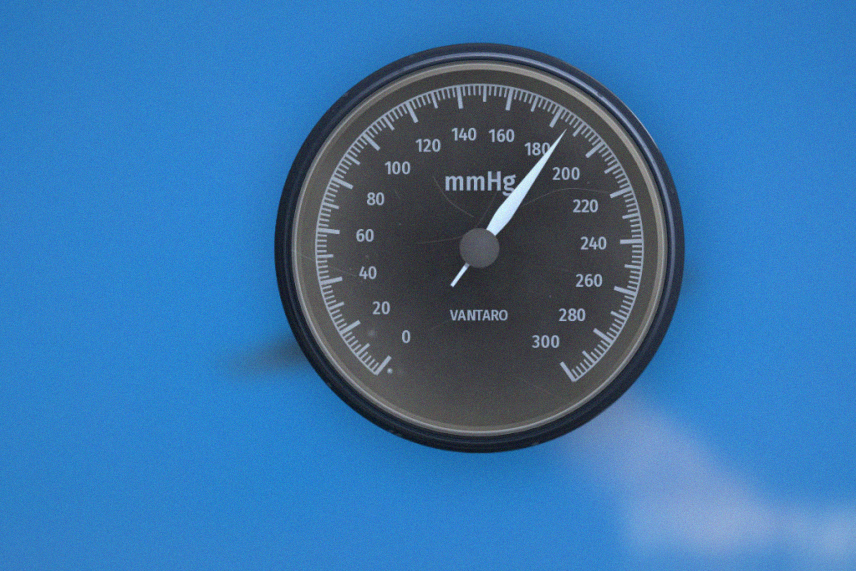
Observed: 186 mmHg
